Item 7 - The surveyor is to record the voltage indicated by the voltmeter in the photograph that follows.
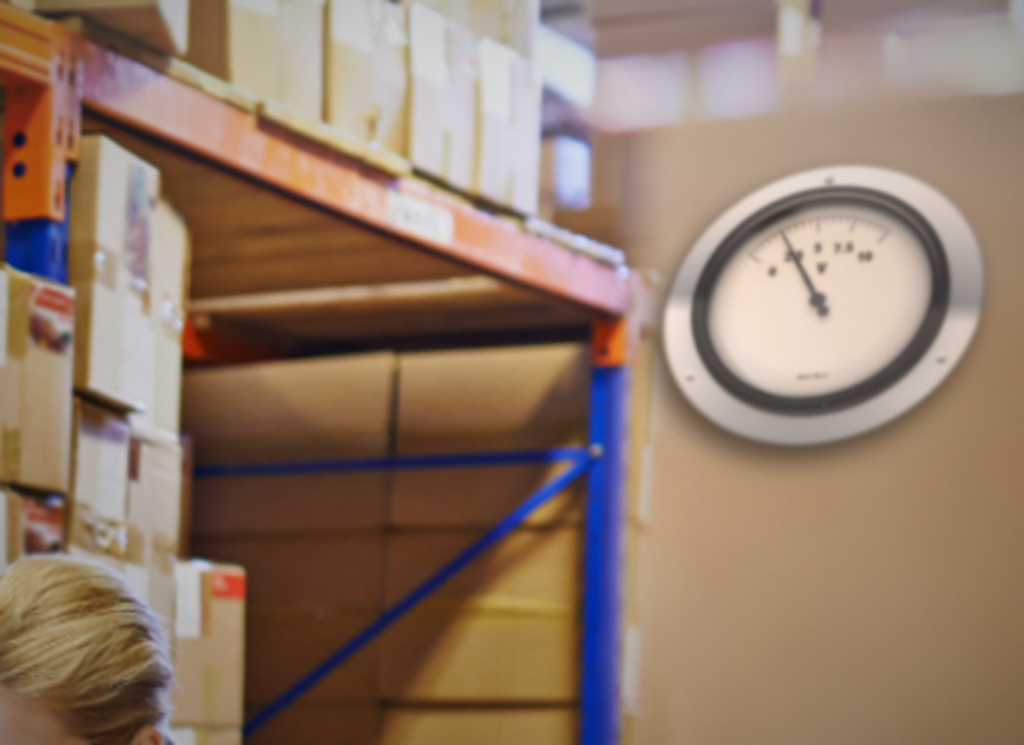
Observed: 2.5 V
